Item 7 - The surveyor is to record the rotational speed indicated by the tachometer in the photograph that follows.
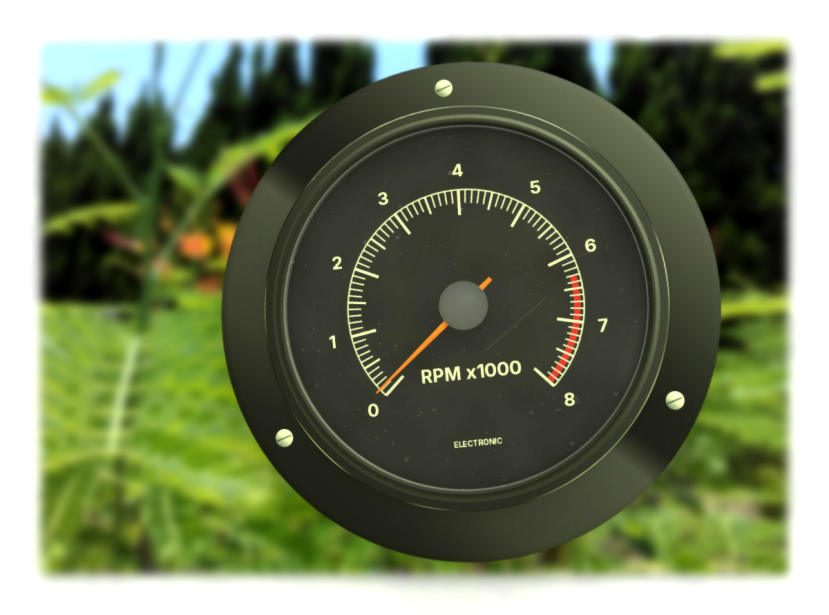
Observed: 100 rpm
